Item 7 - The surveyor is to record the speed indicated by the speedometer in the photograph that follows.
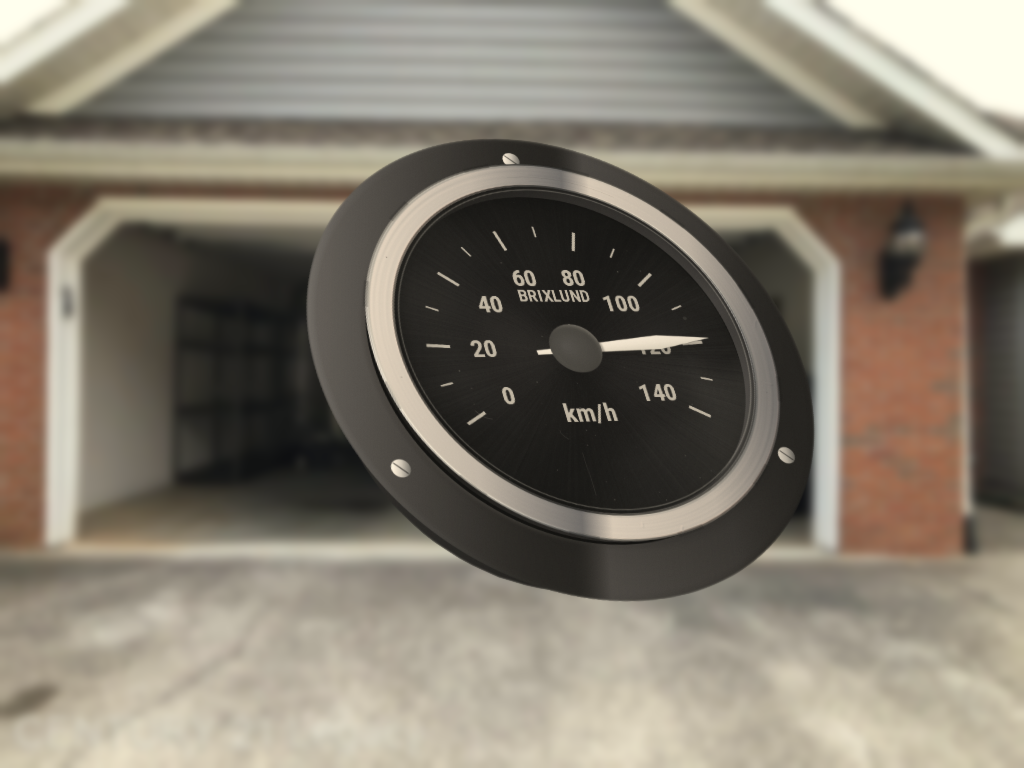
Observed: 120 km/h
